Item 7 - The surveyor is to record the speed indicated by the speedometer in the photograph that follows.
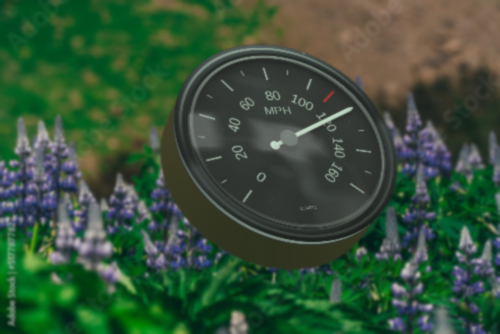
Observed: 120 mph
